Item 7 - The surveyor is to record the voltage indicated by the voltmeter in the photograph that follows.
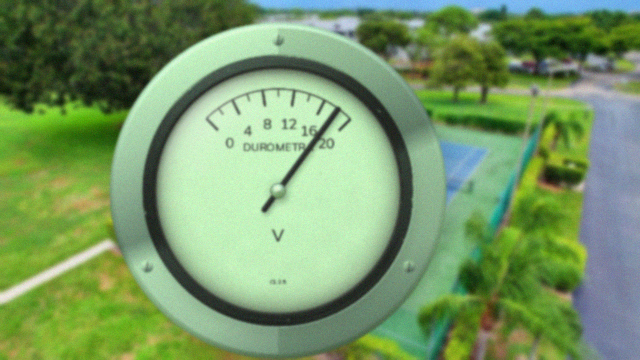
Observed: 18 V
